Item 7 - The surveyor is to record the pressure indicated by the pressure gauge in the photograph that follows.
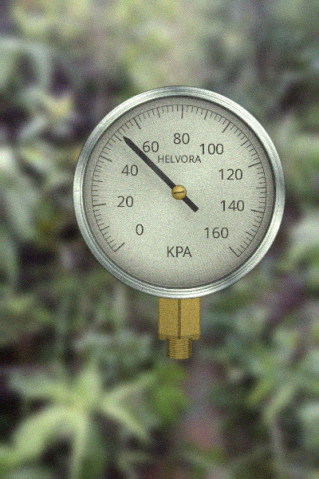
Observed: 52 kPa
